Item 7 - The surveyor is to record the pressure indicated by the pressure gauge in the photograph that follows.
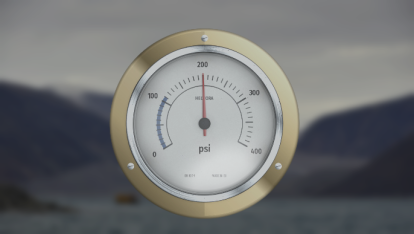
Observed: 200 psi
